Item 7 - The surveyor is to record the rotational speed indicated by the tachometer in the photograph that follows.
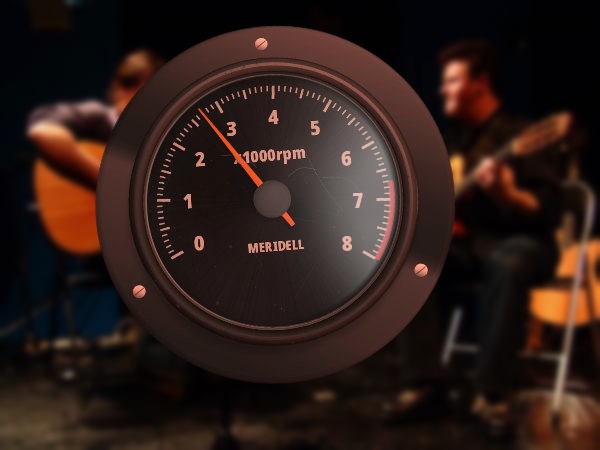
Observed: 2700 rpm
